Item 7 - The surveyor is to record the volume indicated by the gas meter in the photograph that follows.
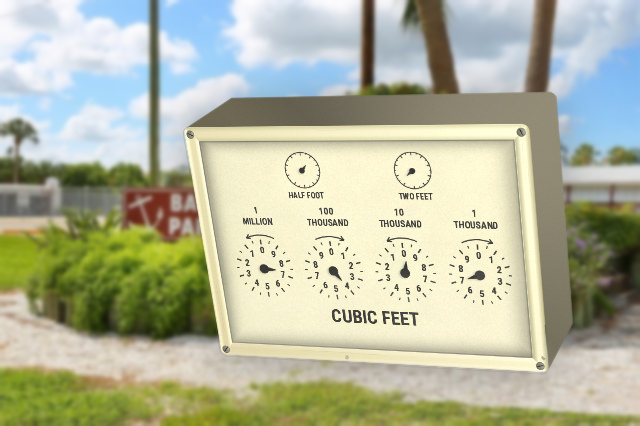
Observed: 739700 ft³
